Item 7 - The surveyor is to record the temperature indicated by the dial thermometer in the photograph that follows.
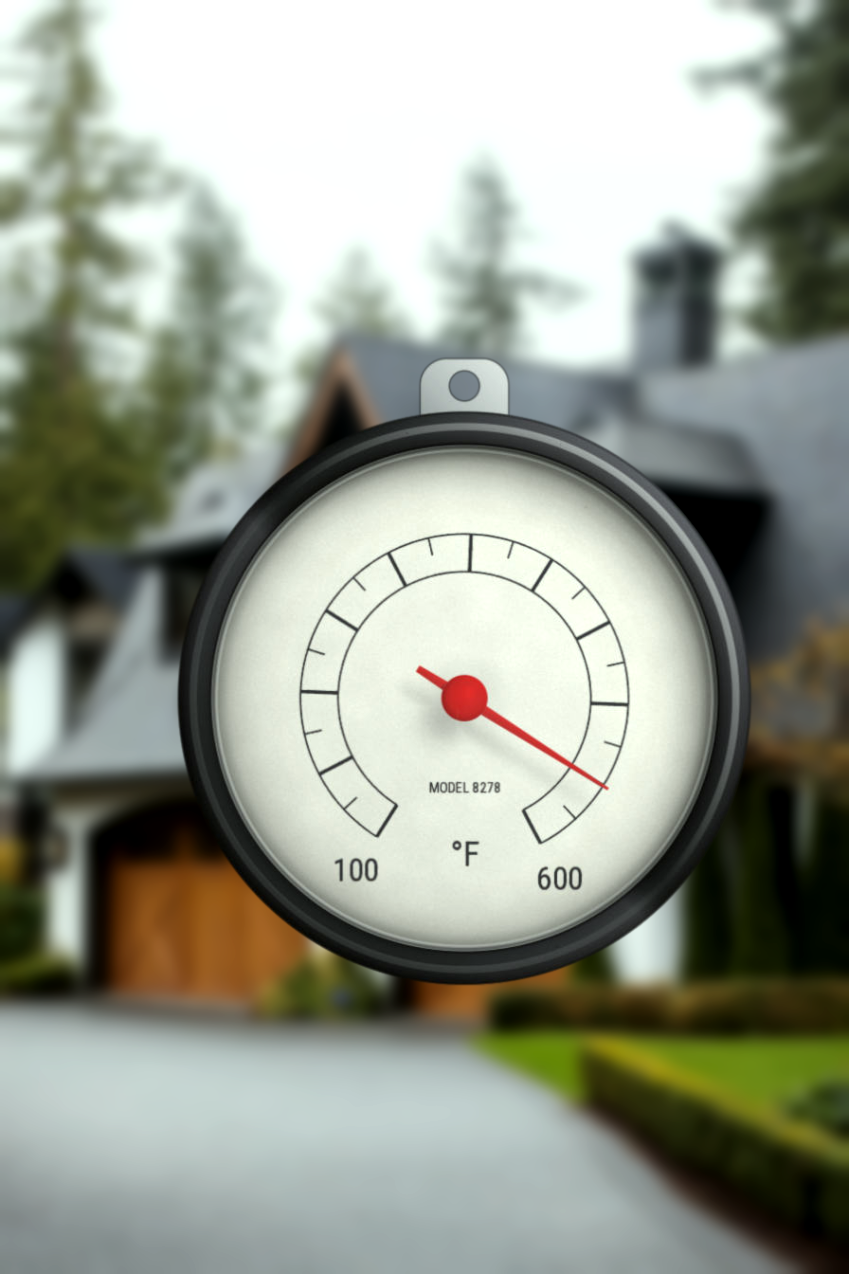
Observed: 550 °F
